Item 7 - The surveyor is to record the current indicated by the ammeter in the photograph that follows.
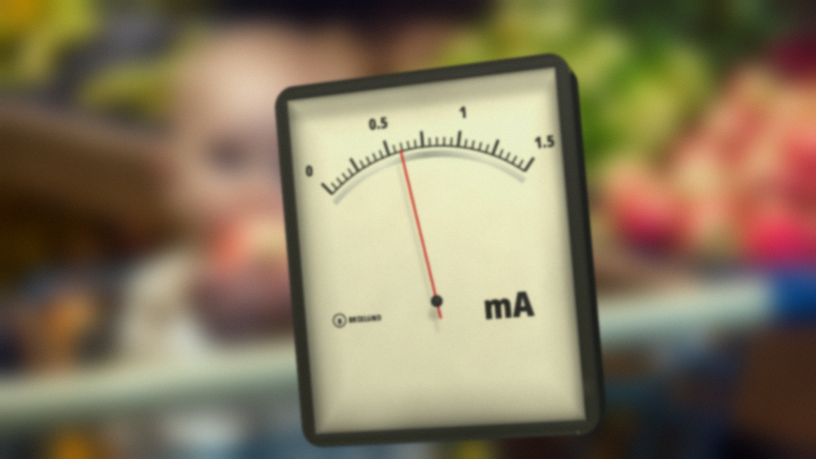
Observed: 0.6 mA
